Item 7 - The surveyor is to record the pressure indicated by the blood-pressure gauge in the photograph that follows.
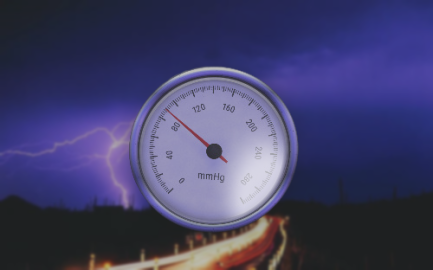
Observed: 90 mmHg
